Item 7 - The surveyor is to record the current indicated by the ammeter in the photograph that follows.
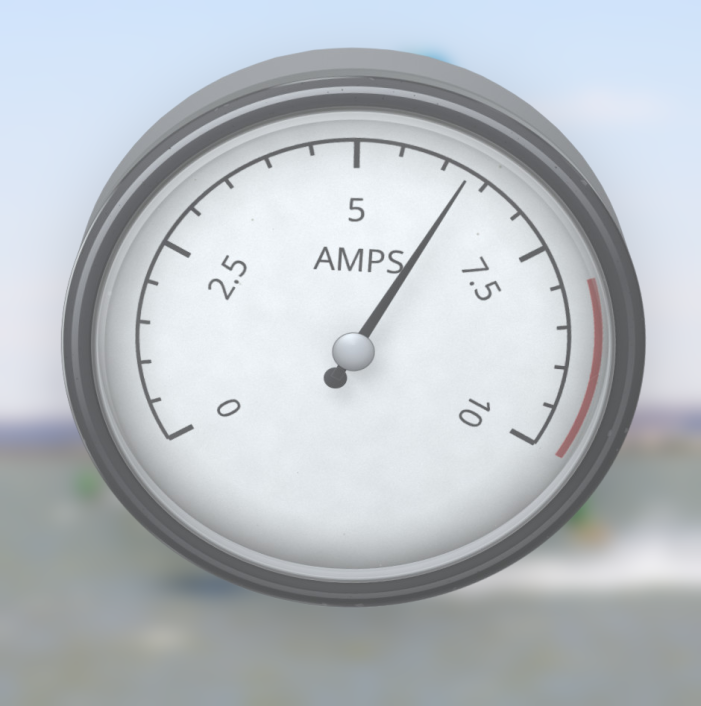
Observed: 6.25 A
